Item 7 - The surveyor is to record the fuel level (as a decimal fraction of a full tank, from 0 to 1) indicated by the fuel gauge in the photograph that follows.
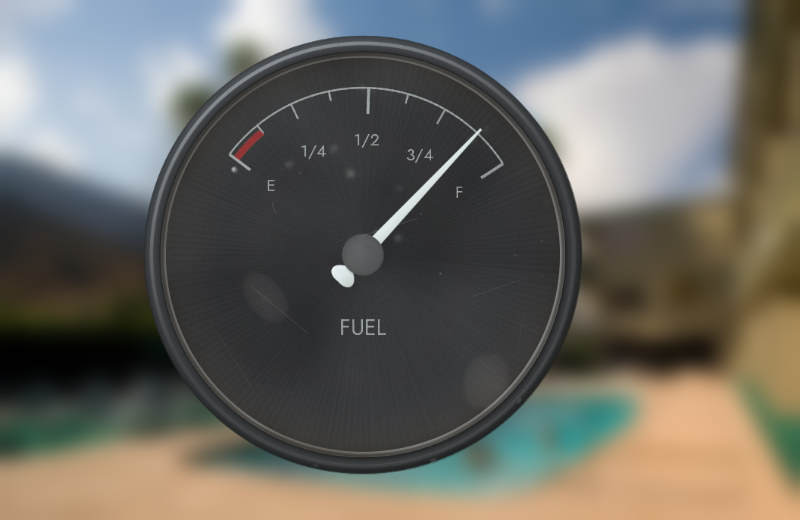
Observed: 0.875
